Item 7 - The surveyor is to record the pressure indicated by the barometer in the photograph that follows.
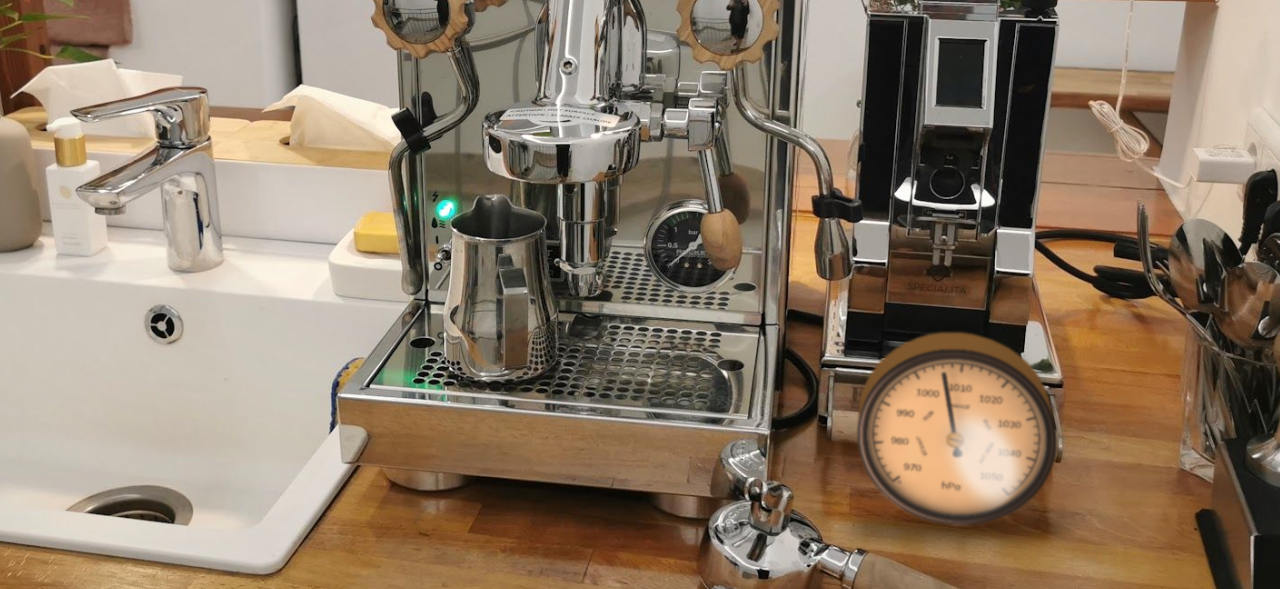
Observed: 1006 hPa
